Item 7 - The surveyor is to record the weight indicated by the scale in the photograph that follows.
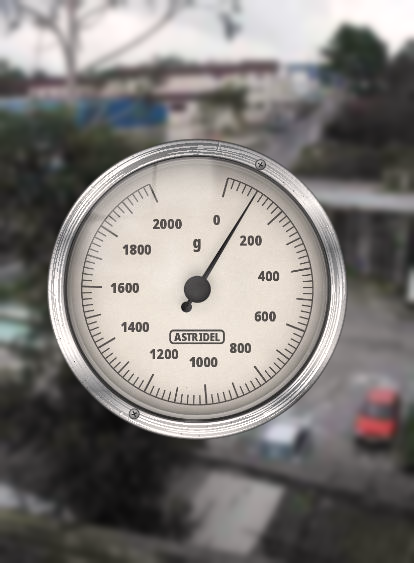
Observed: 100 g
